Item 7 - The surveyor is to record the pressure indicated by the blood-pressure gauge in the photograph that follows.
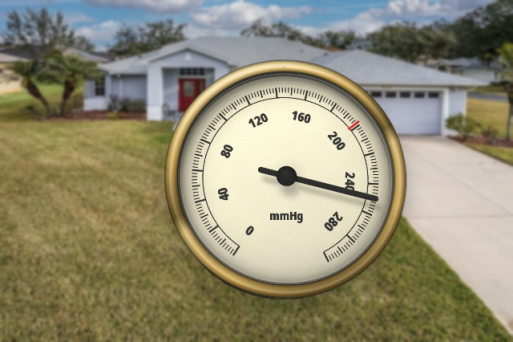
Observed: 250 mmHg
